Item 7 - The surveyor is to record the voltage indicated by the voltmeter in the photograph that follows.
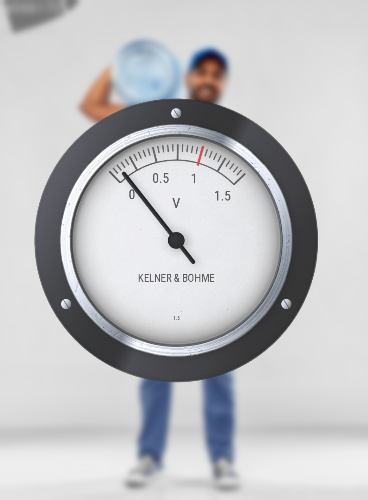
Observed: 0.1 V
